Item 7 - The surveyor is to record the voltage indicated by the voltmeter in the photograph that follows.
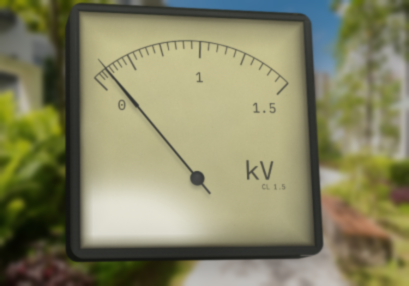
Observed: 0.25 kV
